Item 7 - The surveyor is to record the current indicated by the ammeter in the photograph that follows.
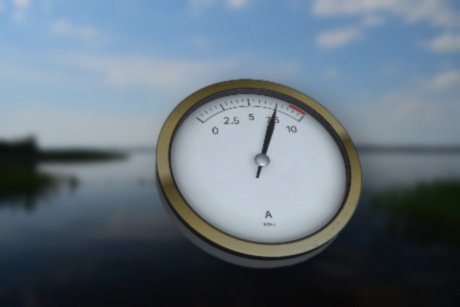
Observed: 7.5 A
